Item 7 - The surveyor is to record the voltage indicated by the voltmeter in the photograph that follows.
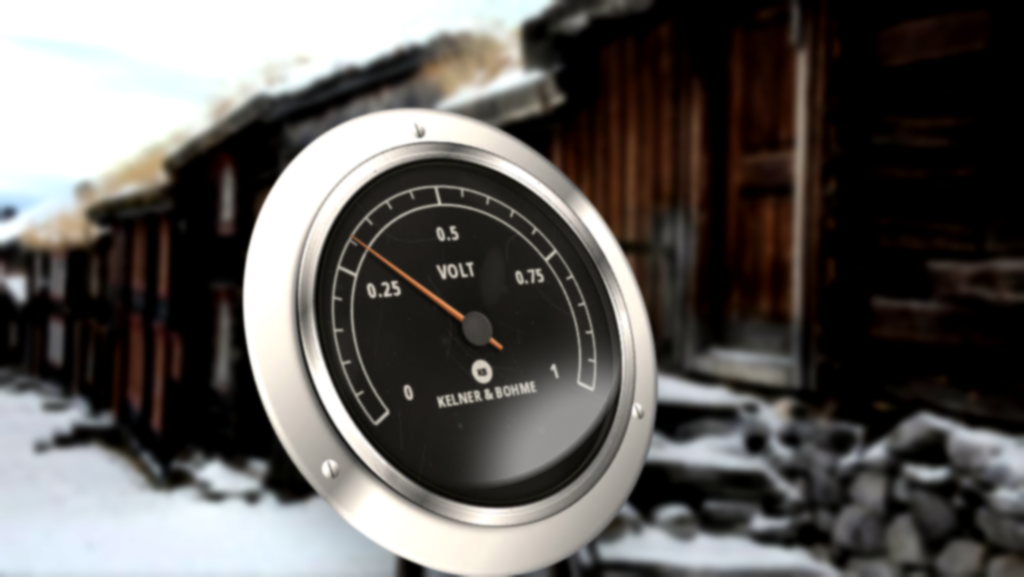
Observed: 0.3 V
